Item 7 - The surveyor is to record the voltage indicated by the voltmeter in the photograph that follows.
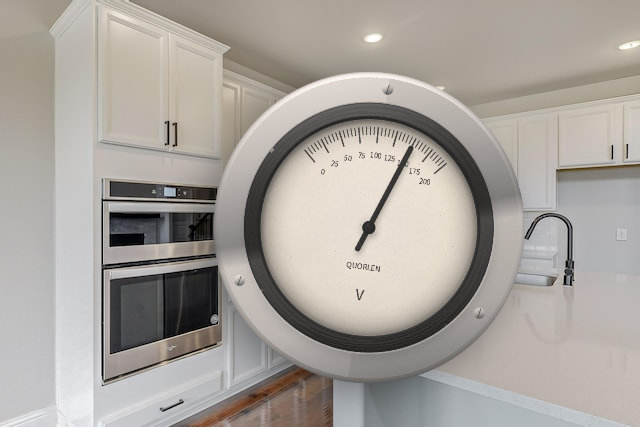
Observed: 150 V
